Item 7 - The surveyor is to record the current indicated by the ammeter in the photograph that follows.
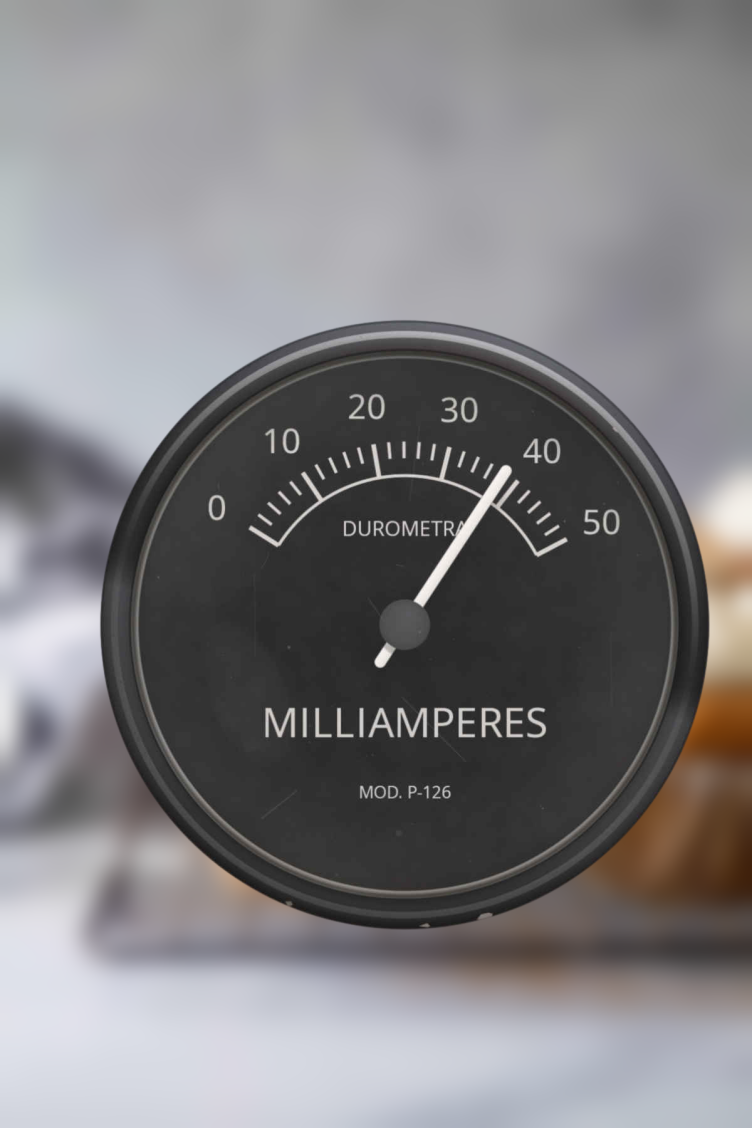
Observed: 38 mA
